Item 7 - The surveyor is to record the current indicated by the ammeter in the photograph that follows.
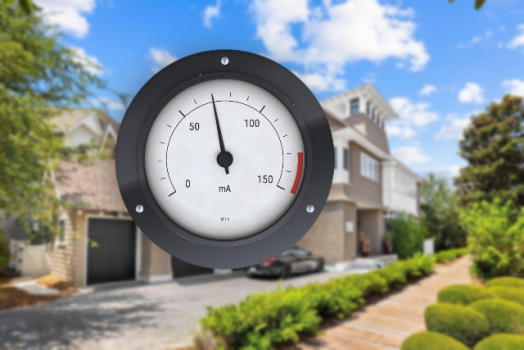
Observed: 70 mA
